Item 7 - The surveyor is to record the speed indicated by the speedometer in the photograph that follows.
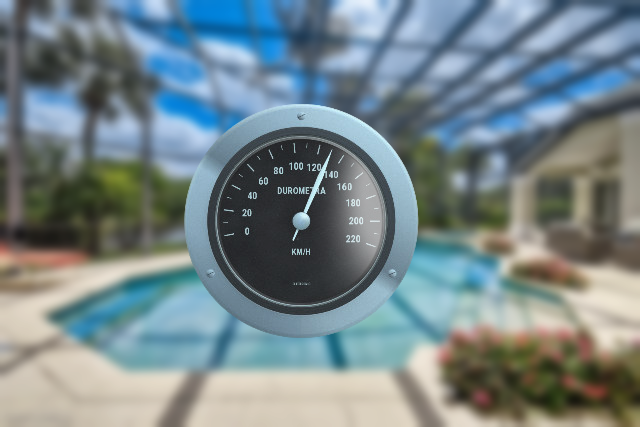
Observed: 130 km/h
